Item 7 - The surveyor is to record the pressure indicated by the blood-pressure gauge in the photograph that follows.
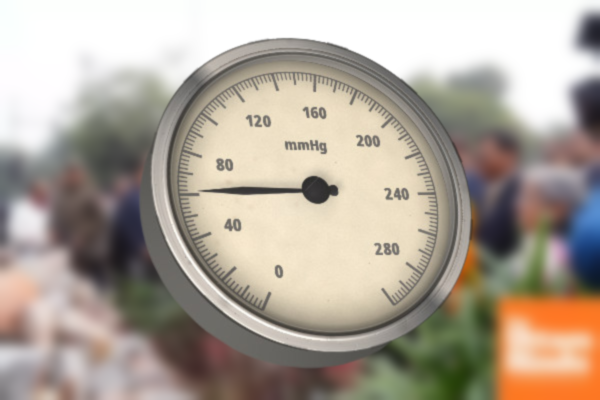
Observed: 60 mmHg
